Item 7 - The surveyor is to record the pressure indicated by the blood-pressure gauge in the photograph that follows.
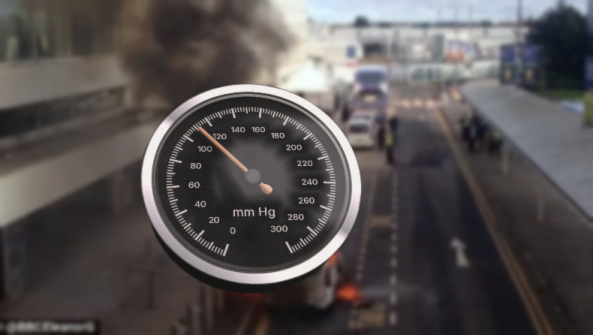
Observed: 110 mmHg
